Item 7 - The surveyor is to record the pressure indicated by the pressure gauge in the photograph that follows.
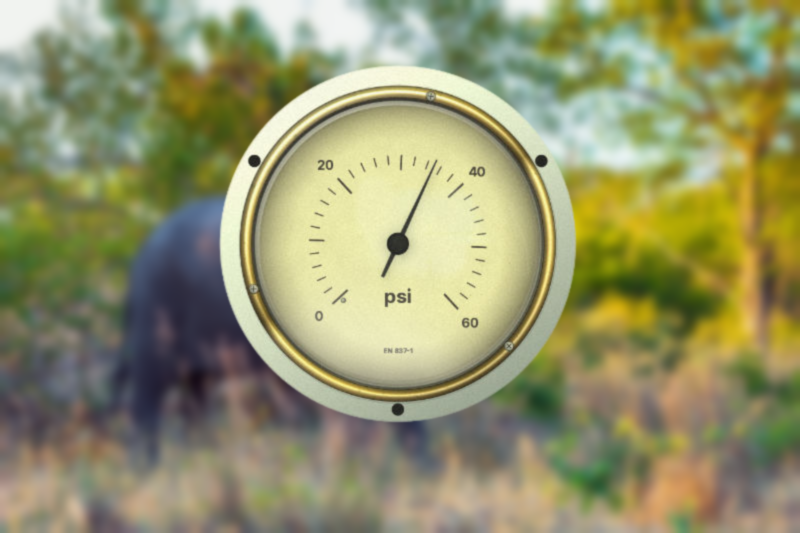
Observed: 35 psi
